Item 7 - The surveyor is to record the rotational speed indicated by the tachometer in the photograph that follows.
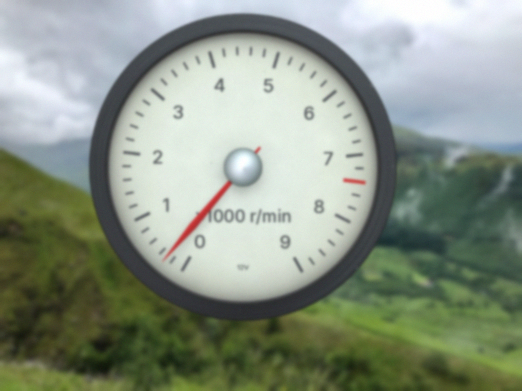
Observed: 300 rpm
